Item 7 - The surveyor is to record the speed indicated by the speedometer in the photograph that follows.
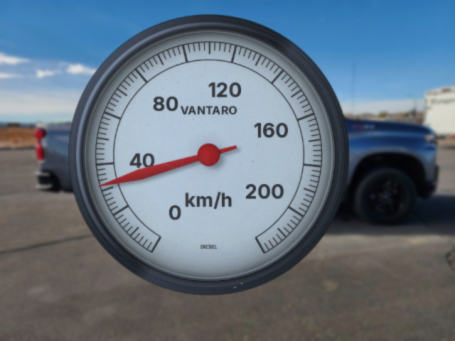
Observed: 32 km/h
